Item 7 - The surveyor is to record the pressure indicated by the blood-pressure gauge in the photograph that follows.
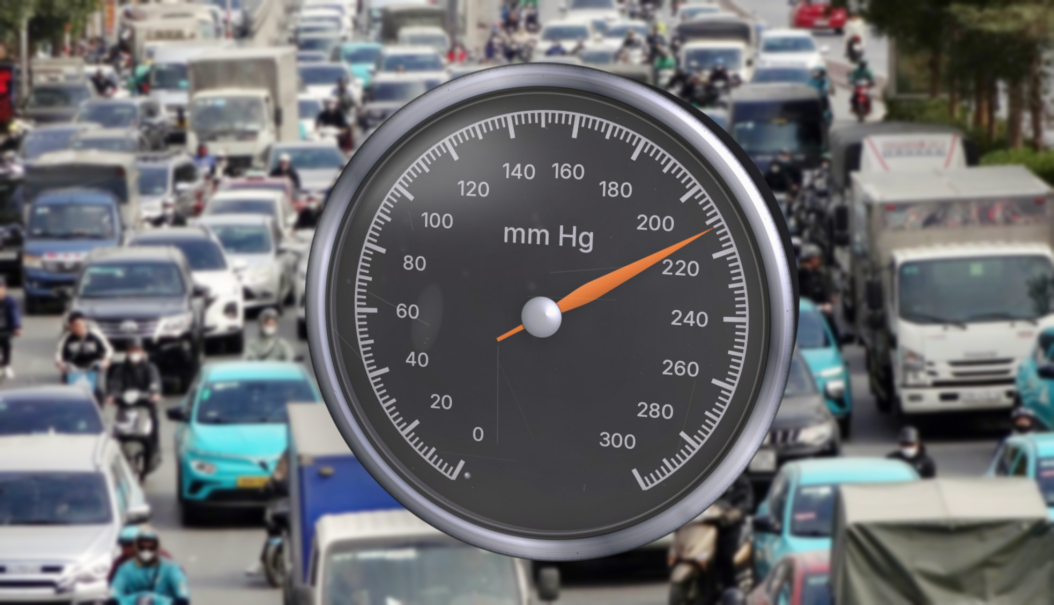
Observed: 212 mmHg
